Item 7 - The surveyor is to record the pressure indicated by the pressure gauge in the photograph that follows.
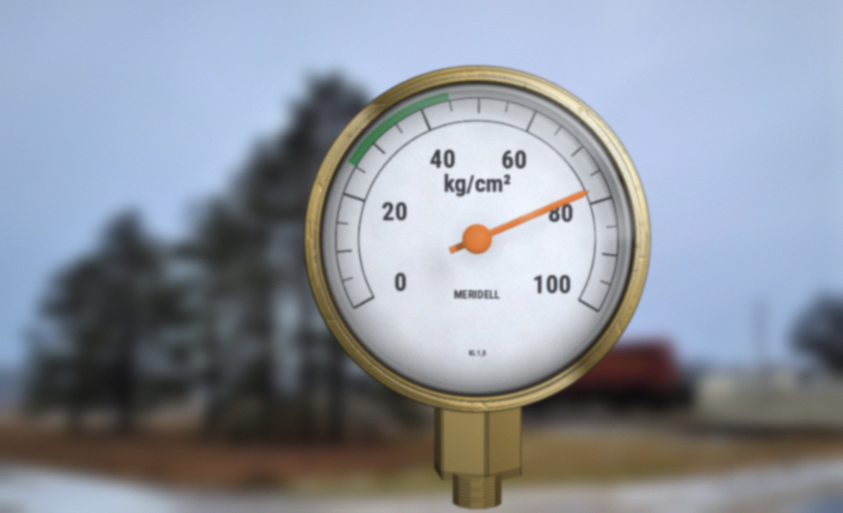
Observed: 77.5 kg/cm²
